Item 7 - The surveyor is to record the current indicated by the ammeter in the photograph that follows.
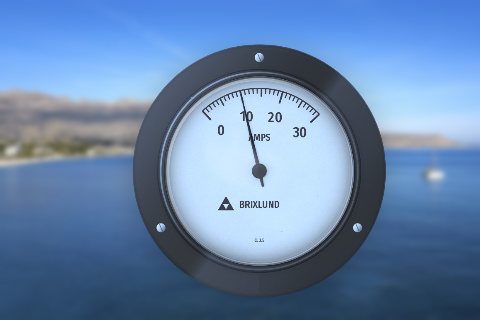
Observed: 10 A
